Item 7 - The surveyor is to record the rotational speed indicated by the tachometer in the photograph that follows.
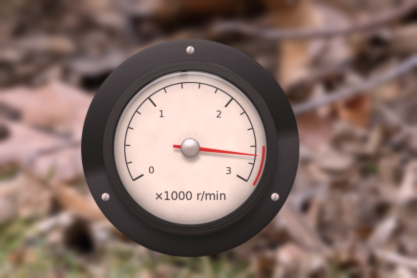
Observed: 2700 rpm
